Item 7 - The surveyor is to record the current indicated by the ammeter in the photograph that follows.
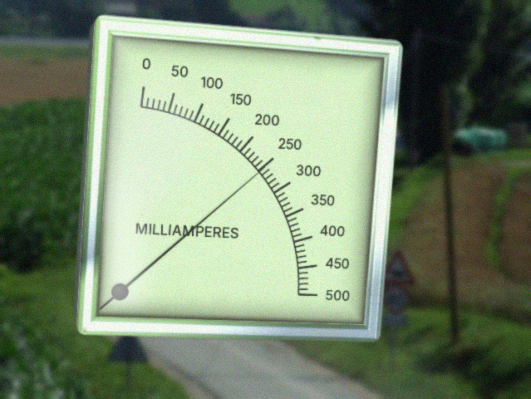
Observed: 250 mA
